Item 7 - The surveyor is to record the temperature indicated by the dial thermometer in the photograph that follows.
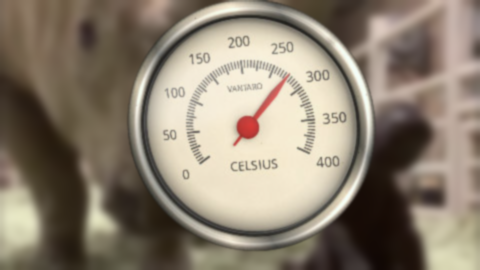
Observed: 275 °C
